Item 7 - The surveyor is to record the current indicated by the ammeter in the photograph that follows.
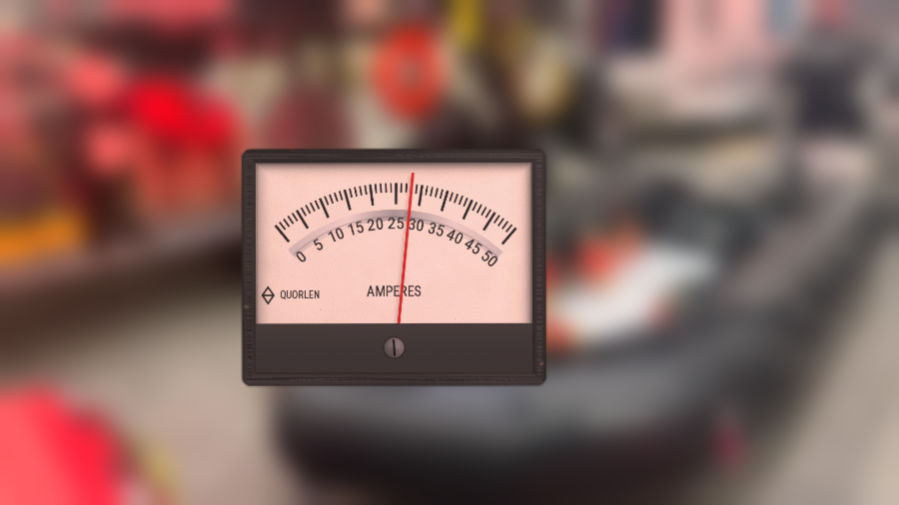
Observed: 28 A
